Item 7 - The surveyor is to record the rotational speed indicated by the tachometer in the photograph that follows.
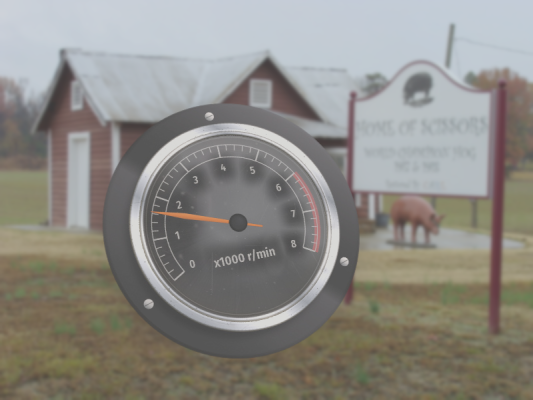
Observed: 1600 rpm
